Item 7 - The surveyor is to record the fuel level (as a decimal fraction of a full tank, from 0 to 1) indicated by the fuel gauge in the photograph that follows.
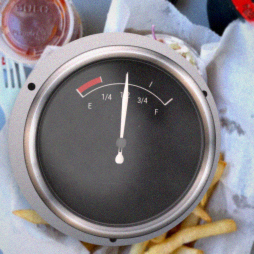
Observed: 0.5
